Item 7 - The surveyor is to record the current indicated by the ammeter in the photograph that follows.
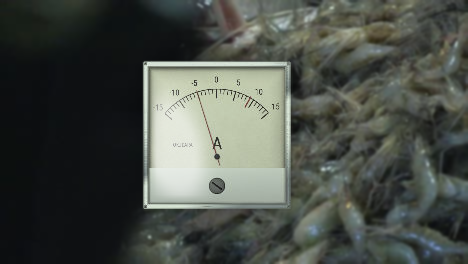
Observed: -5 A
